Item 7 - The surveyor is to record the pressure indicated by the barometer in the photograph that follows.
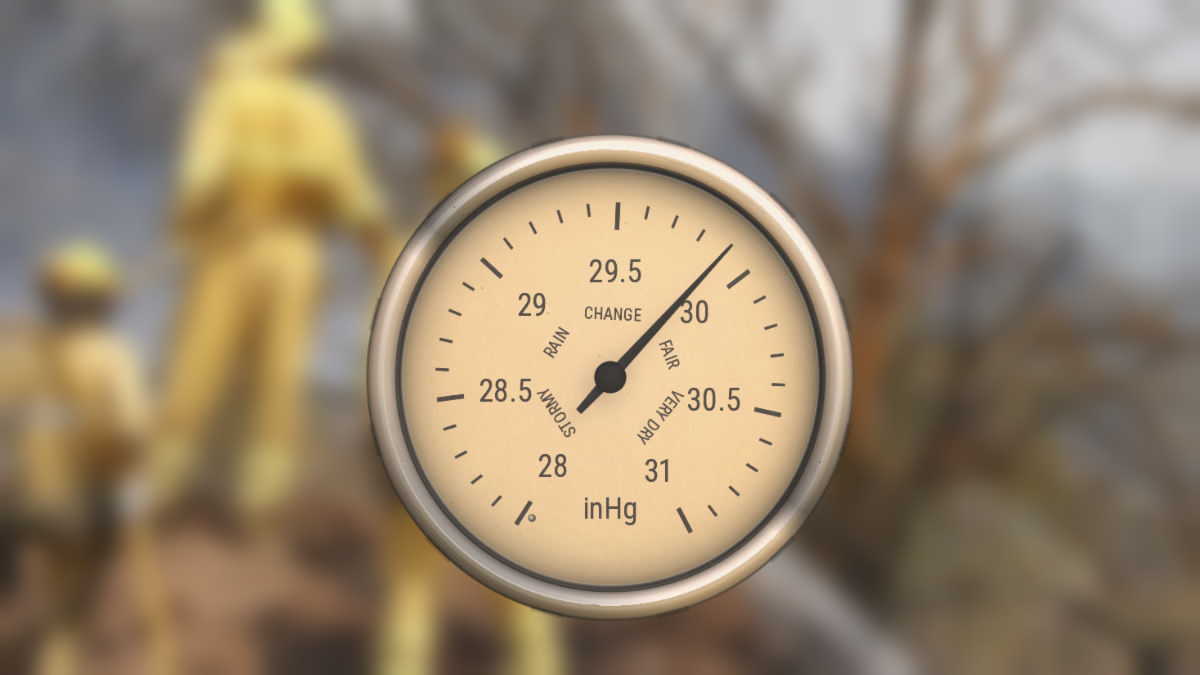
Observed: 29.9 inHg
